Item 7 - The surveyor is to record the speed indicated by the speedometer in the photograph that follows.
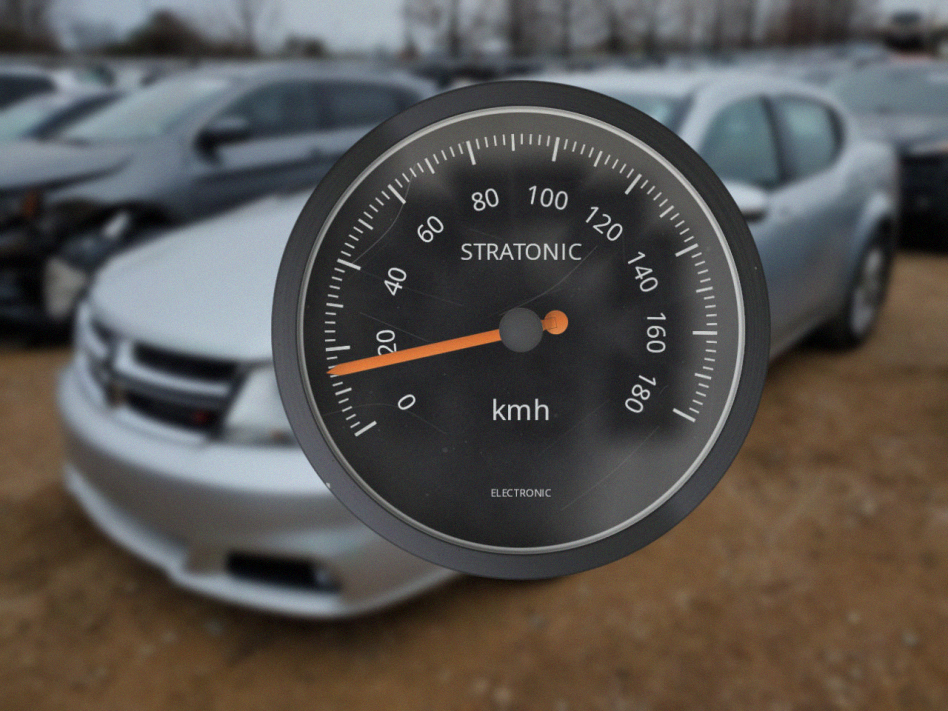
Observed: 15 km/h
